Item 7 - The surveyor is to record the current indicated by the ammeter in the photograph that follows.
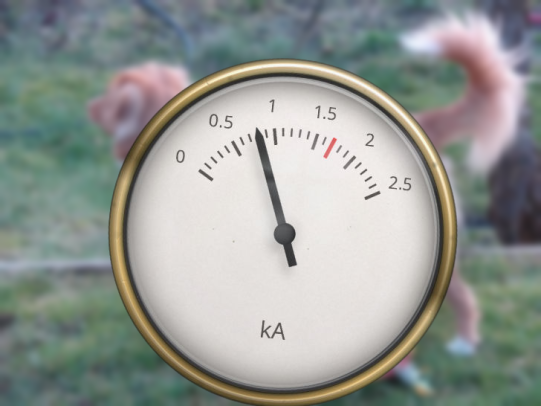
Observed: 0.8 kA
